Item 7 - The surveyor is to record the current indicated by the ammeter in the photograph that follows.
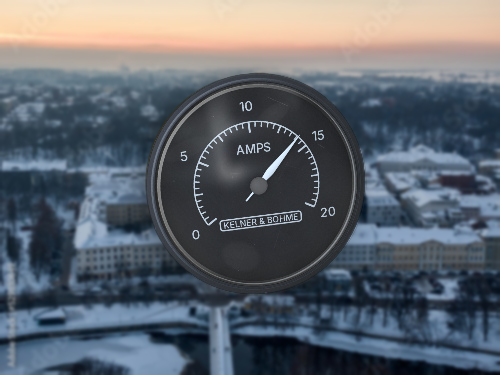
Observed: 14 A
